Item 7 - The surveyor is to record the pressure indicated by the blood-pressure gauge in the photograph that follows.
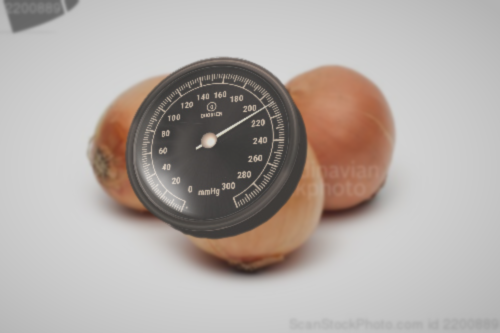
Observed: 210 mmHg
